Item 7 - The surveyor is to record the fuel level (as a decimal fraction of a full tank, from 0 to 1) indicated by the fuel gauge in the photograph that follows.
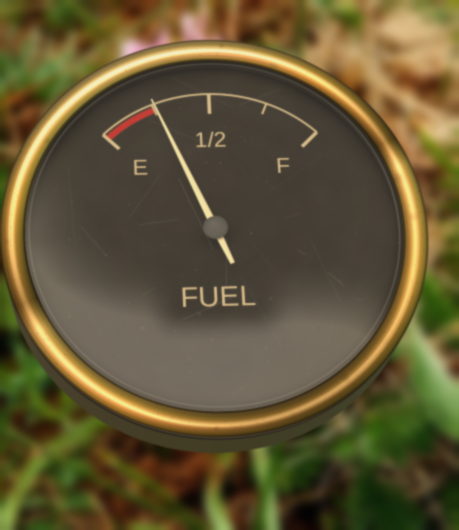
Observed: 0.25
